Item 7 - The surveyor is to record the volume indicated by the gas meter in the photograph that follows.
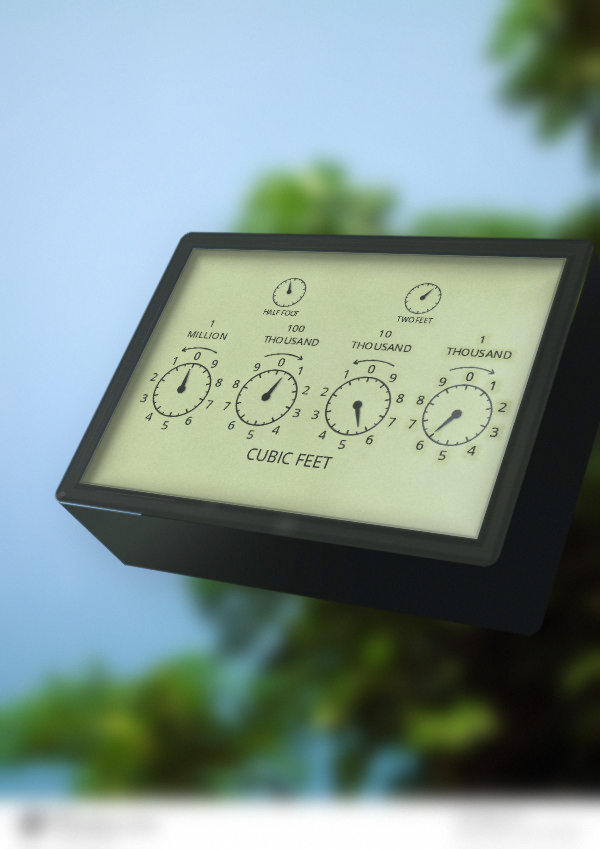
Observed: 5600 ft³
